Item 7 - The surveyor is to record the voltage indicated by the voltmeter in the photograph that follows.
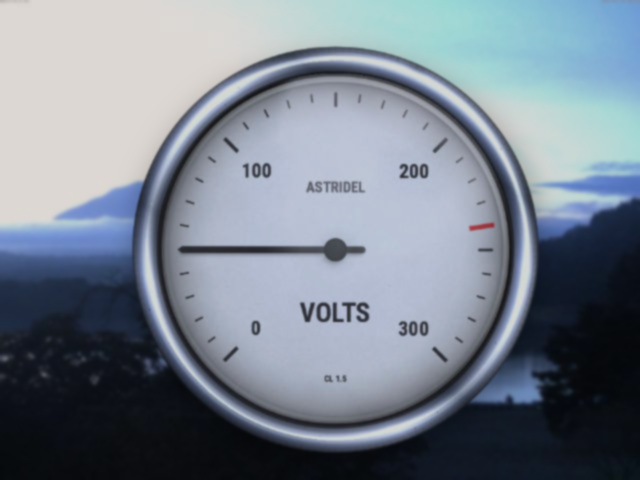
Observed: 50 V
